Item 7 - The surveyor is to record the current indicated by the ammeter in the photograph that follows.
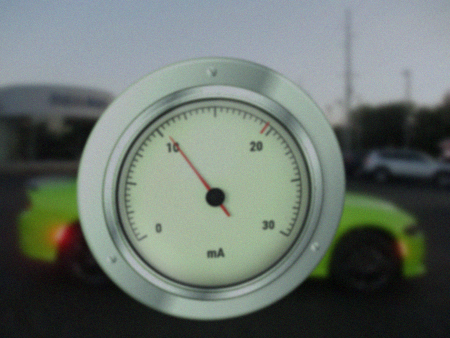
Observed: 10.5 mA
